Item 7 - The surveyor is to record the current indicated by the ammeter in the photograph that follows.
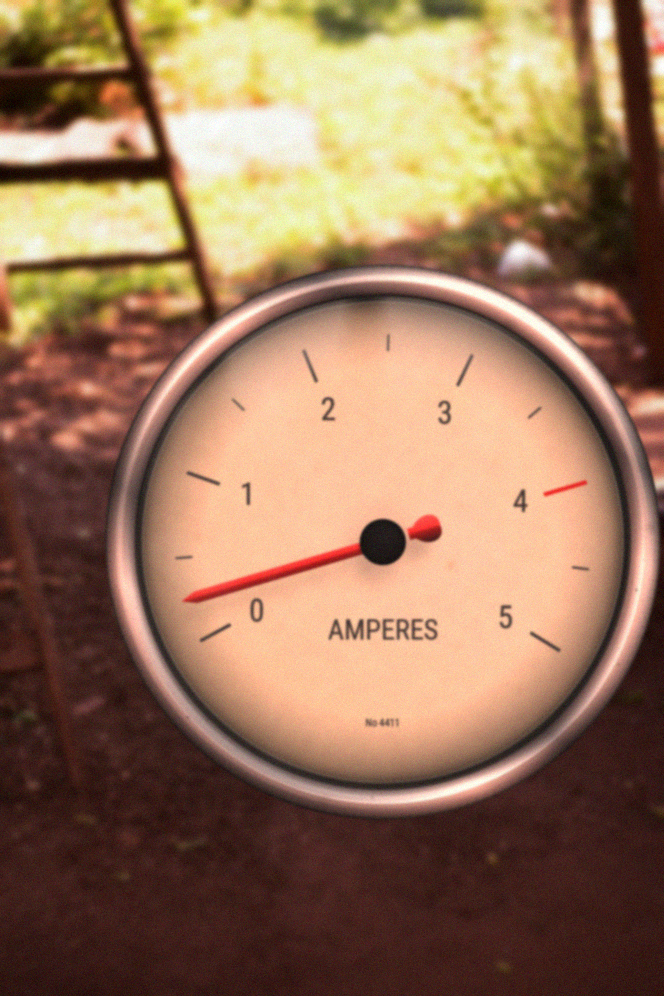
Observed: 0.25 A
